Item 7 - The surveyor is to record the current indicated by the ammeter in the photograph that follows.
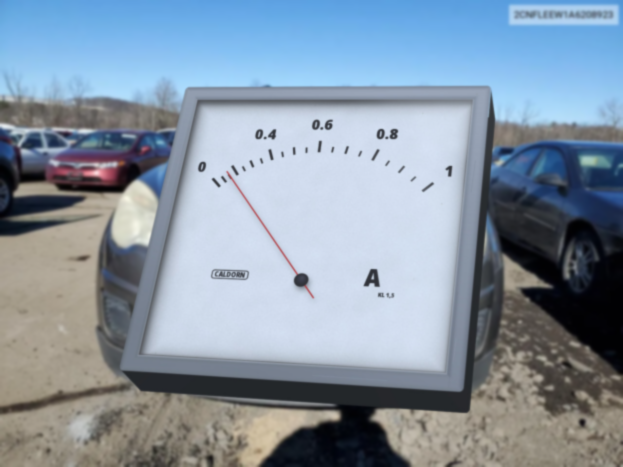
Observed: 0.15 A
